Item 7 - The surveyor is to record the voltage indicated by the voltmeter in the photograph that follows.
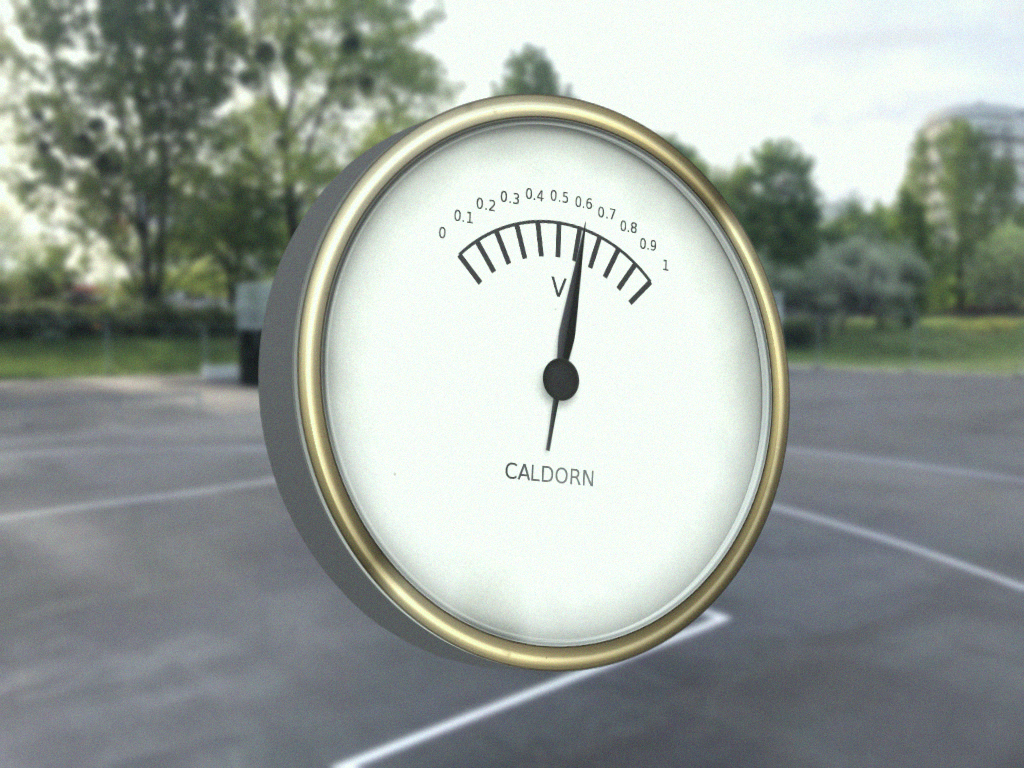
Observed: 0.6 V
